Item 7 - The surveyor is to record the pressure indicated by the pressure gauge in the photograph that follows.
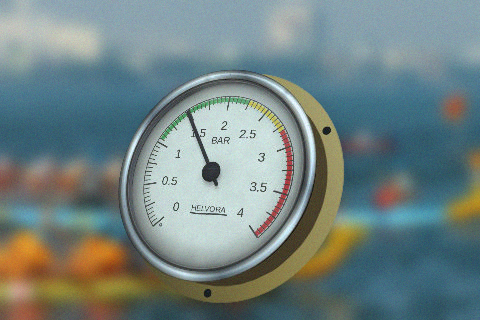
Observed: 1.5 bar
